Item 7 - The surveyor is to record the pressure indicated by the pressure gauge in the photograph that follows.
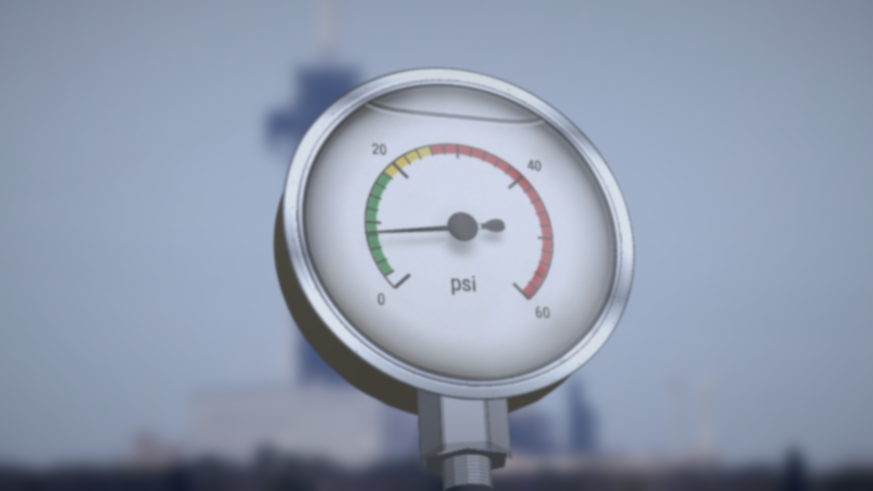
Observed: 8 psi
